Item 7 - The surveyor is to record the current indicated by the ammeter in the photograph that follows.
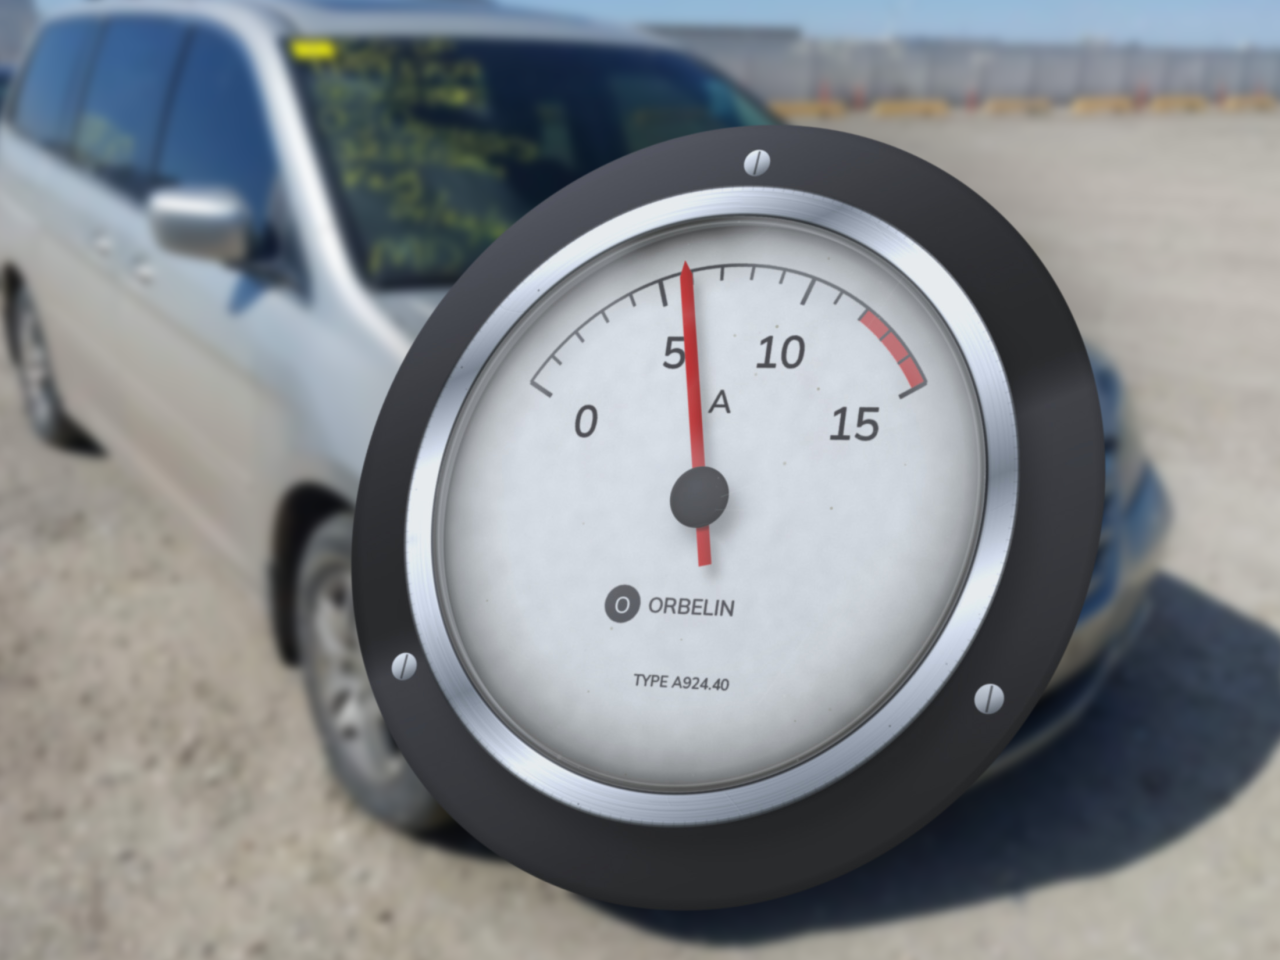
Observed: 6 A
